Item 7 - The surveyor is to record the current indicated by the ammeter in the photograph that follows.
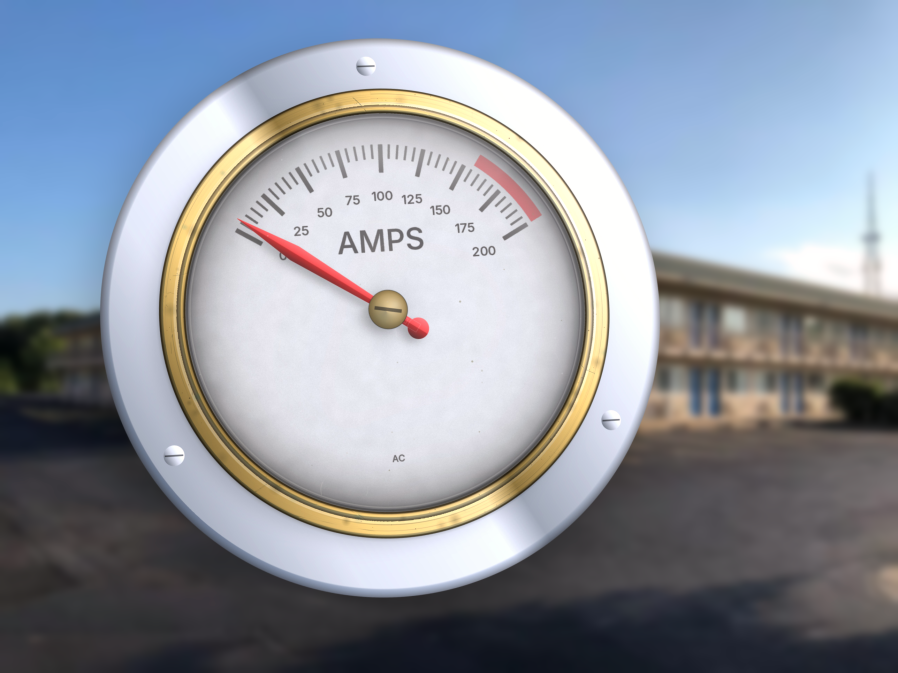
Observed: 5 A
